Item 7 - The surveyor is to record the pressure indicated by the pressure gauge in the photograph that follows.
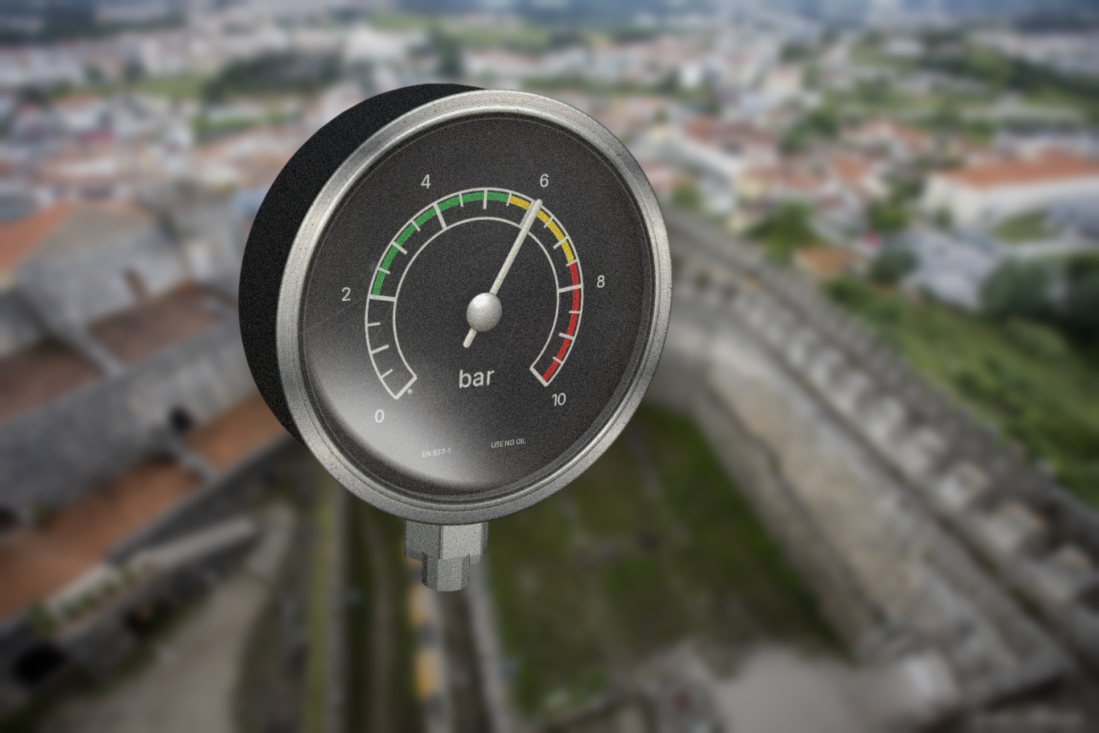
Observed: 6 bar
